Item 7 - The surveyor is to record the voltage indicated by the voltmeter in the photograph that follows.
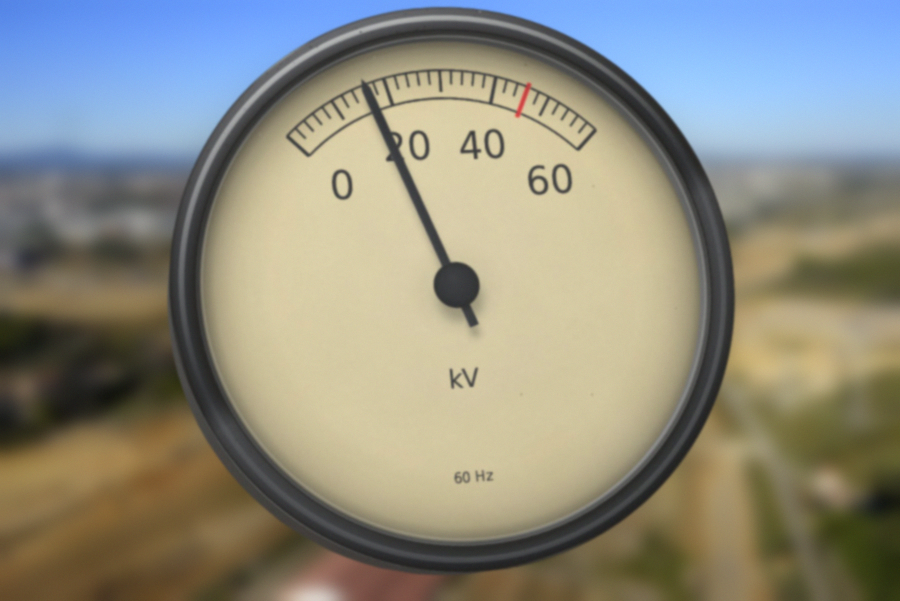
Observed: 16 kV
